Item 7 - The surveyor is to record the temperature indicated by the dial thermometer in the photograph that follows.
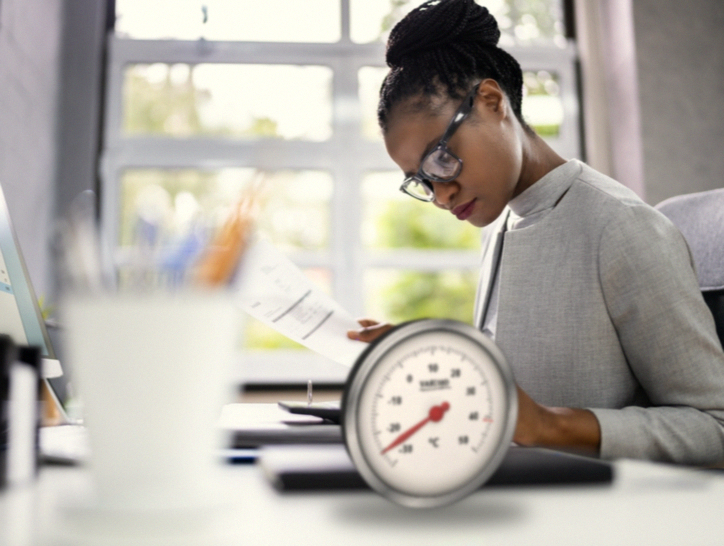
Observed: -25 °C
